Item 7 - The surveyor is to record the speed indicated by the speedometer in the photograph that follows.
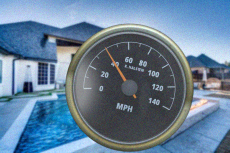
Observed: 40 mph
